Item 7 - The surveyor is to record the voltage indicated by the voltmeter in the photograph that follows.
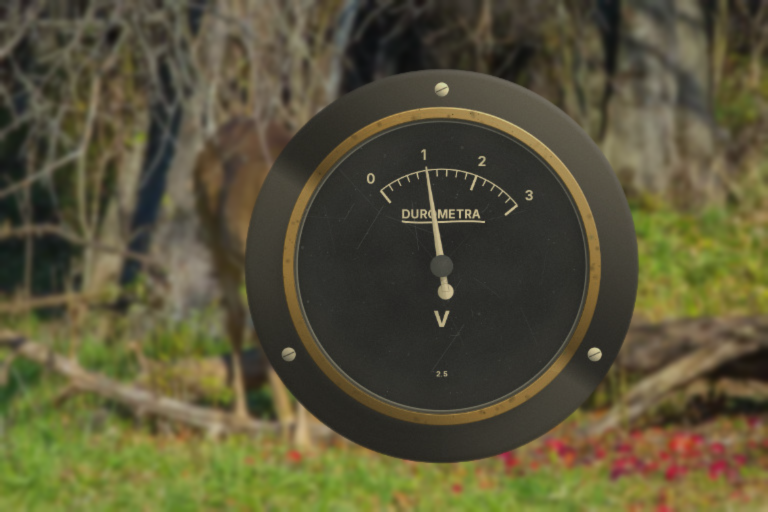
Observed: 1 V
